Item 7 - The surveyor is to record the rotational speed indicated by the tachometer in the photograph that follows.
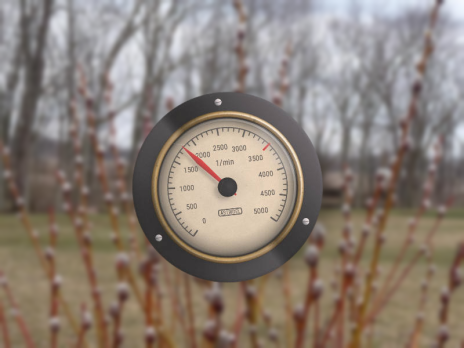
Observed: 1800 rpm
